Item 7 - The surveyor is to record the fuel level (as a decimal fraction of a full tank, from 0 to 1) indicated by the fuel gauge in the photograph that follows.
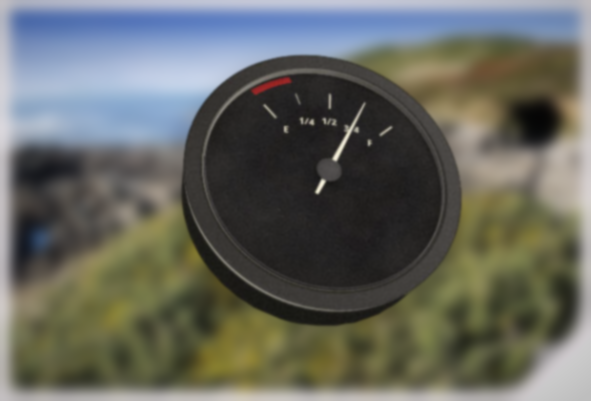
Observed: 0.75
